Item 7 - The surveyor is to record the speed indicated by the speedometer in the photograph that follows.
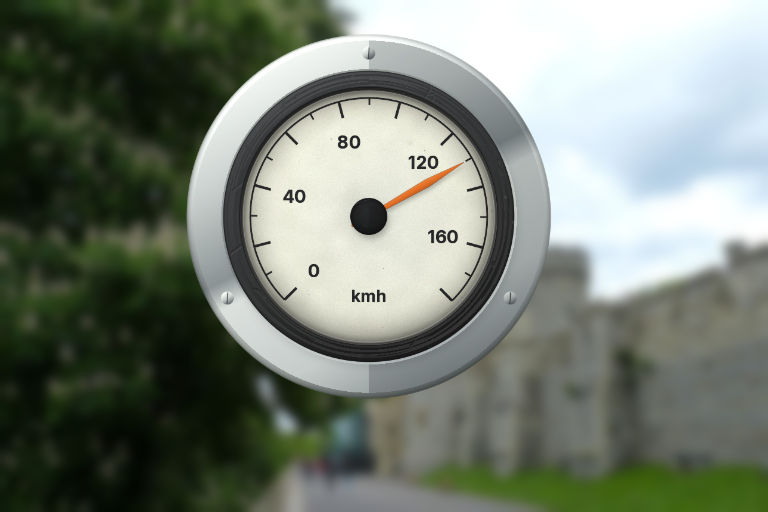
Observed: 130 km/h
